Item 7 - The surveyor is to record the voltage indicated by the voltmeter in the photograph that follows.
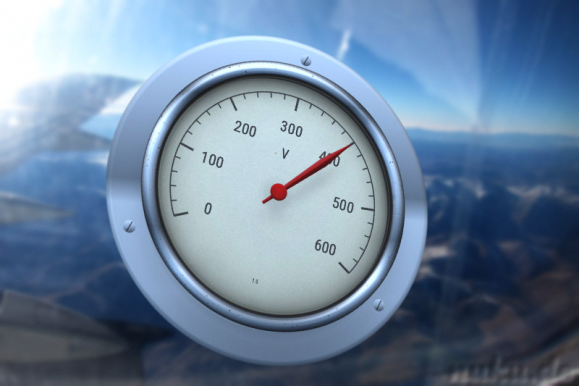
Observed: 400 V
